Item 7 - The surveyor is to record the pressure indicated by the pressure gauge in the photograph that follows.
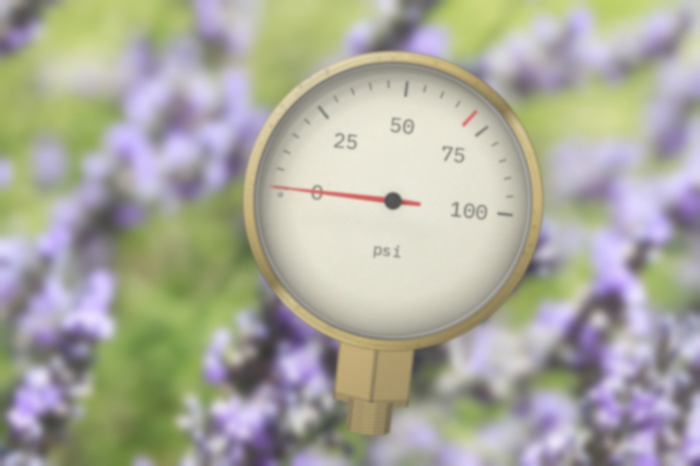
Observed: 0 psi
